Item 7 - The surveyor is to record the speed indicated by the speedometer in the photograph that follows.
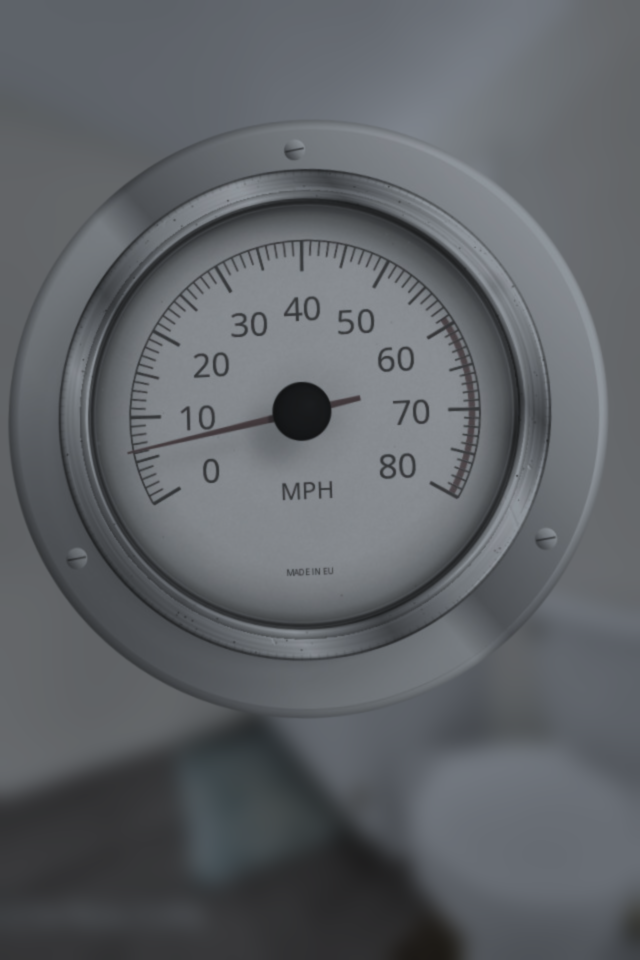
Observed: 6 mph
